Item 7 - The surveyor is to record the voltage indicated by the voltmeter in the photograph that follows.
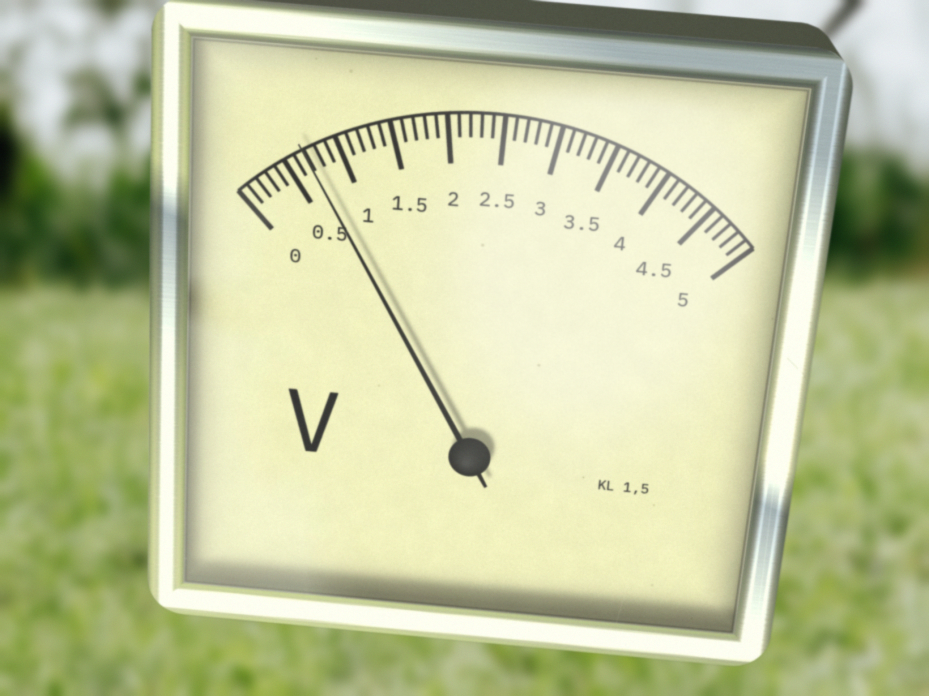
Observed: 0.7 V
